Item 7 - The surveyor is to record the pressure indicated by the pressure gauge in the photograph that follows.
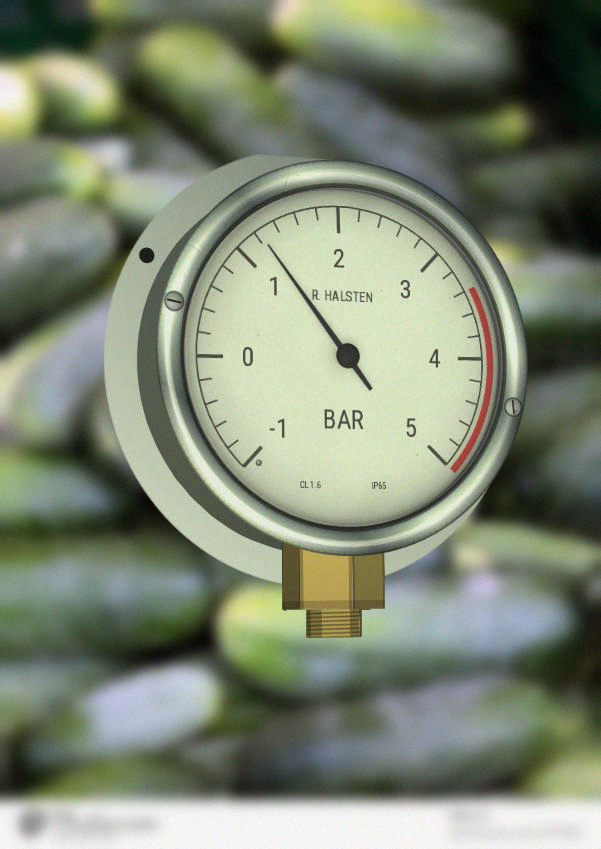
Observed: 1.2 bar
